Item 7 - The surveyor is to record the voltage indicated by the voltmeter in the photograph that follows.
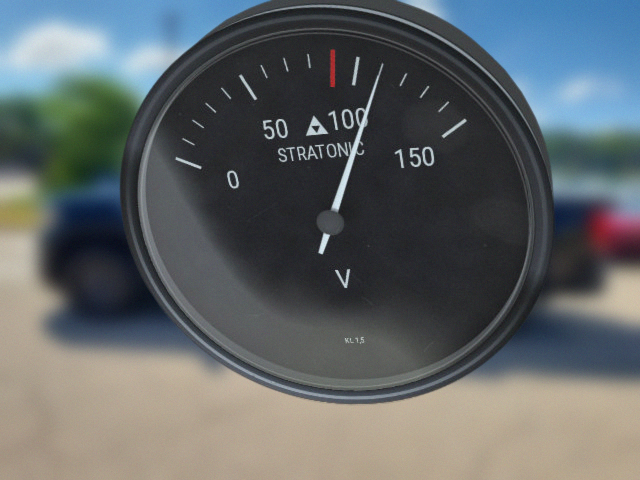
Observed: 110 V
